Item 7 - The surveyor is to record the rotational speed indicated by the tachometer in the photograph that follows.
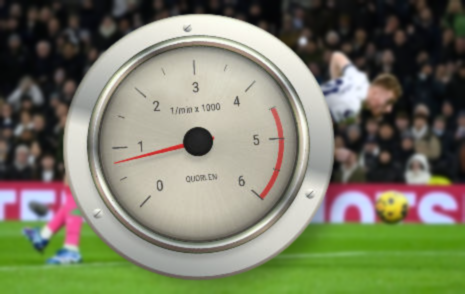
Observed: 750 rpm
